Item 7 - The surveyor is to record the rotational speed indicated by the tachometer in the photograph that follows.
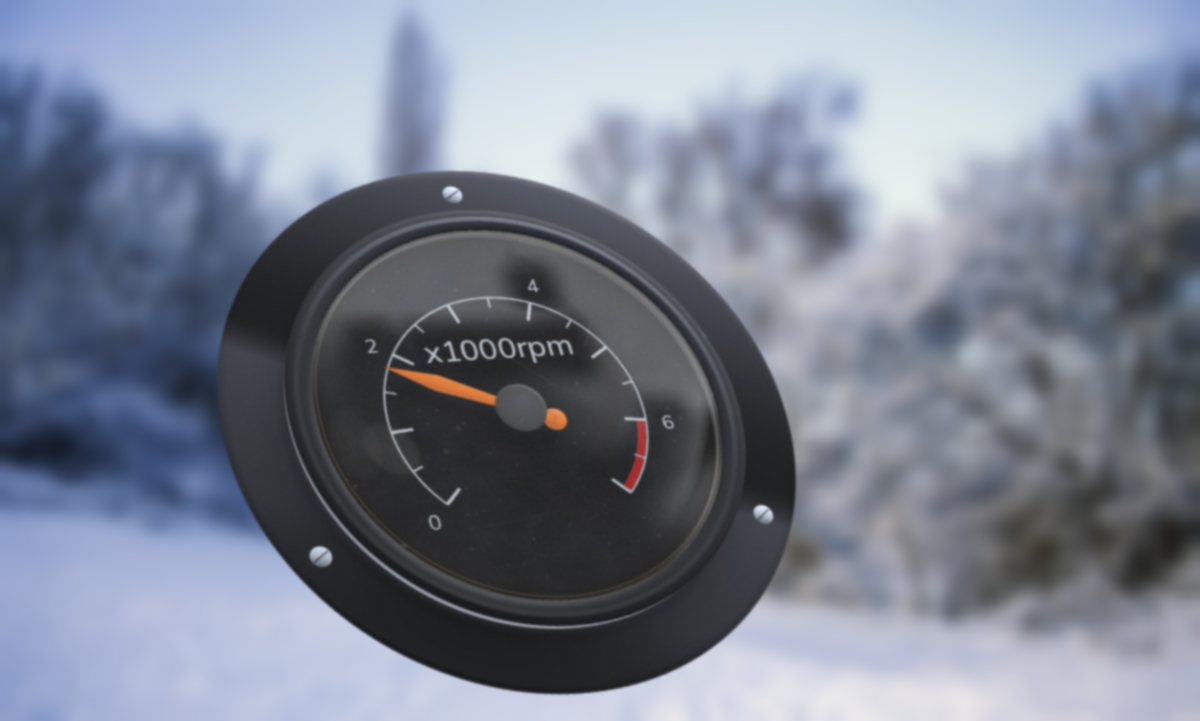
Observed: 1750 rpm
